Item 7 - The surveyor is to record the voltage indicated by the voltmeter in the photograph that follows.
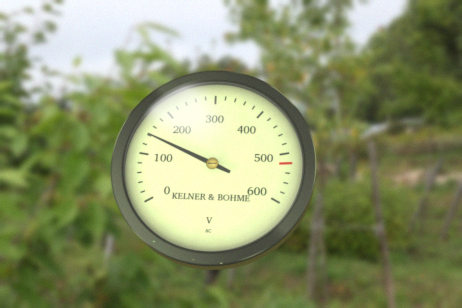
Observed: 140 V
